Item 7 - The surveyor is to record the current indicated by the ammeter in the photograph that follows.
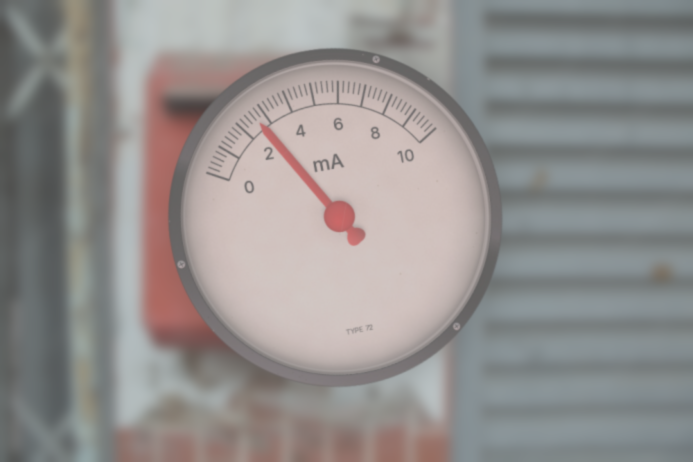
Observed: 2.6 mA
